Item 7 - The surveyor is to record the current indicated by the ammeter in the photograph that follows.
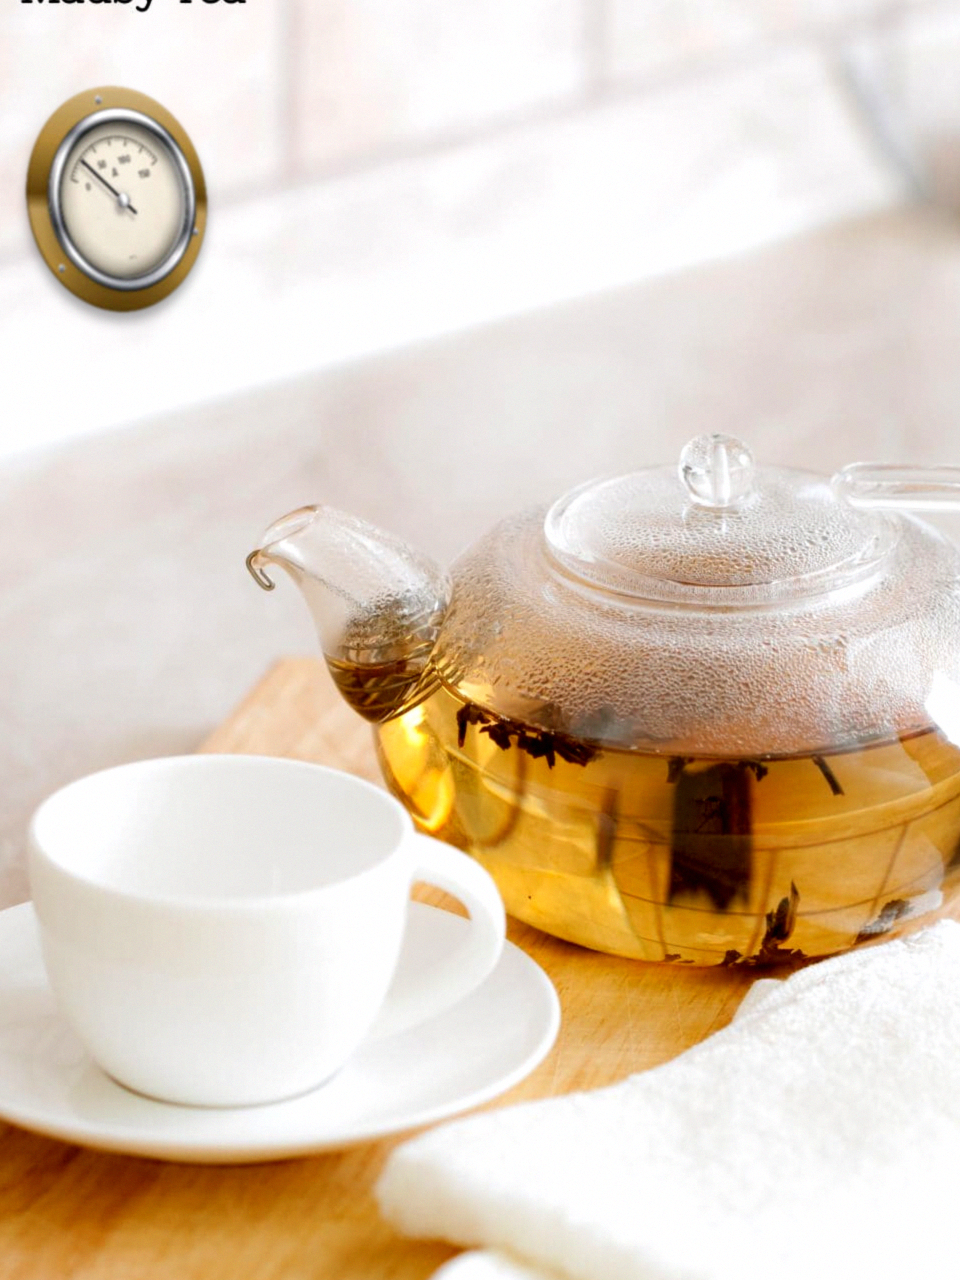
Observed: 25 A
